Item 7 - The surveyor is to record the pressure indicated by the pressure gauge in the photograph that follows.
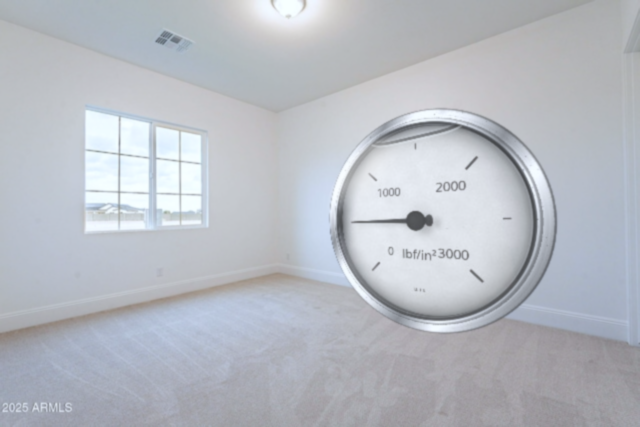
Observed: 500 psi
